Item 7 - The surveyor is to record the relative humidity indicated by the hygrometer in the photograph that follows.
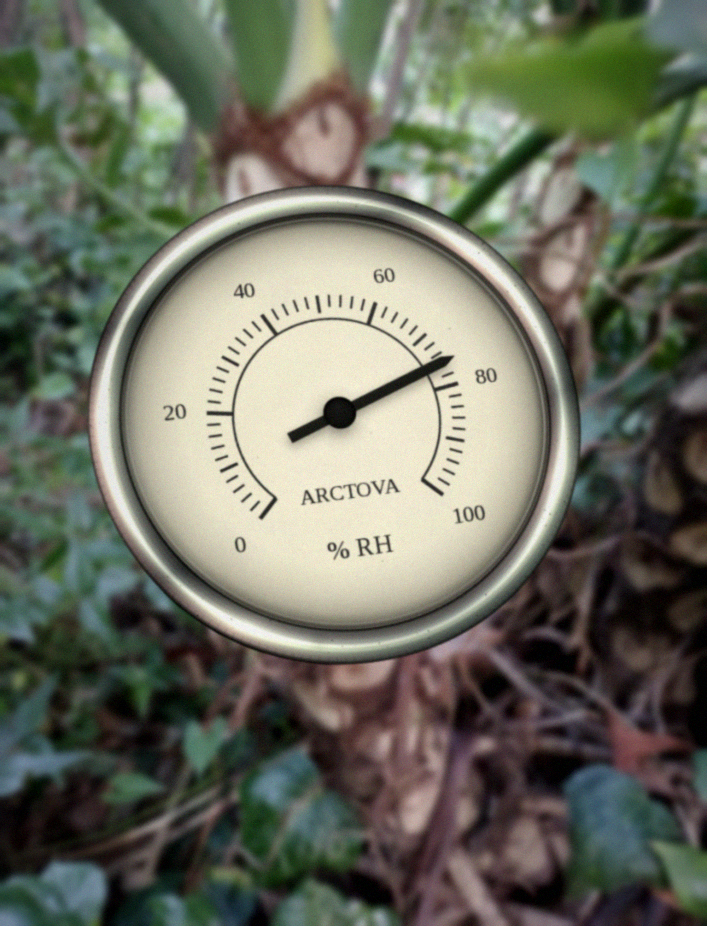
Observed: 76 %
